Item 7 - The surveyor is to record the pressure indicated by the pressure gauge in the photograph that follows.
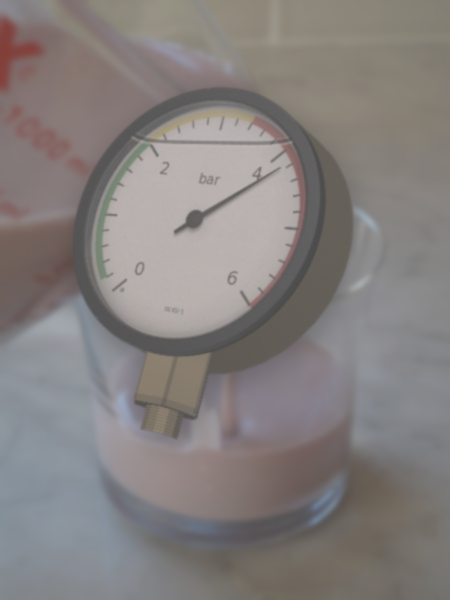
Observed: 4.2 bar
